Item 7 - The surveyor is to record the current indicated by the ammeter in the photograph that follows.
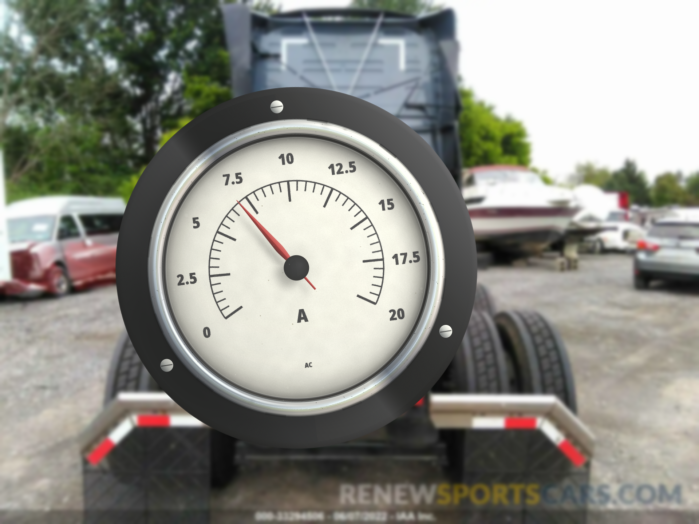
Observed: 7 A
